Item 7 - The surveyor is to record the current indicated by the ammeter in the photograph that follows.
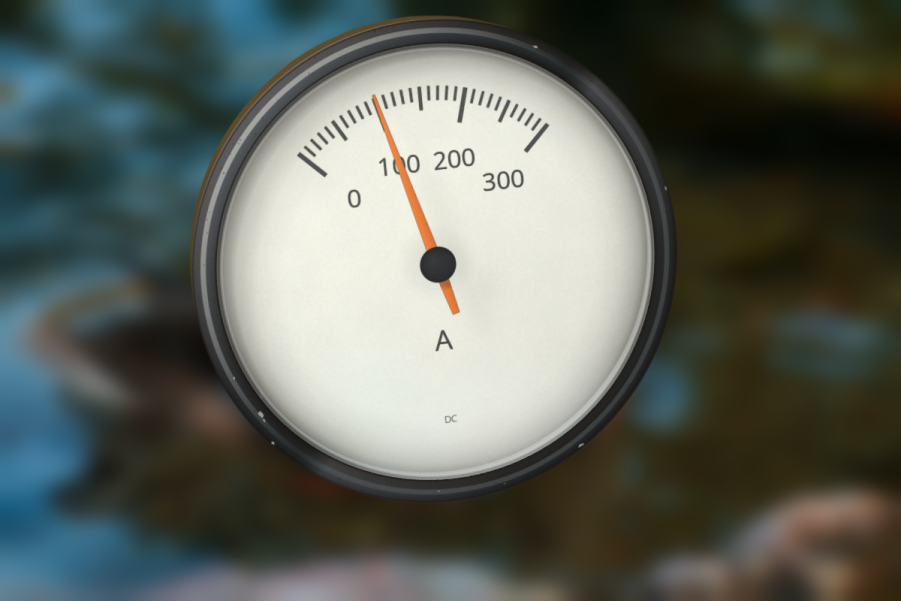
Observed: 100 A
